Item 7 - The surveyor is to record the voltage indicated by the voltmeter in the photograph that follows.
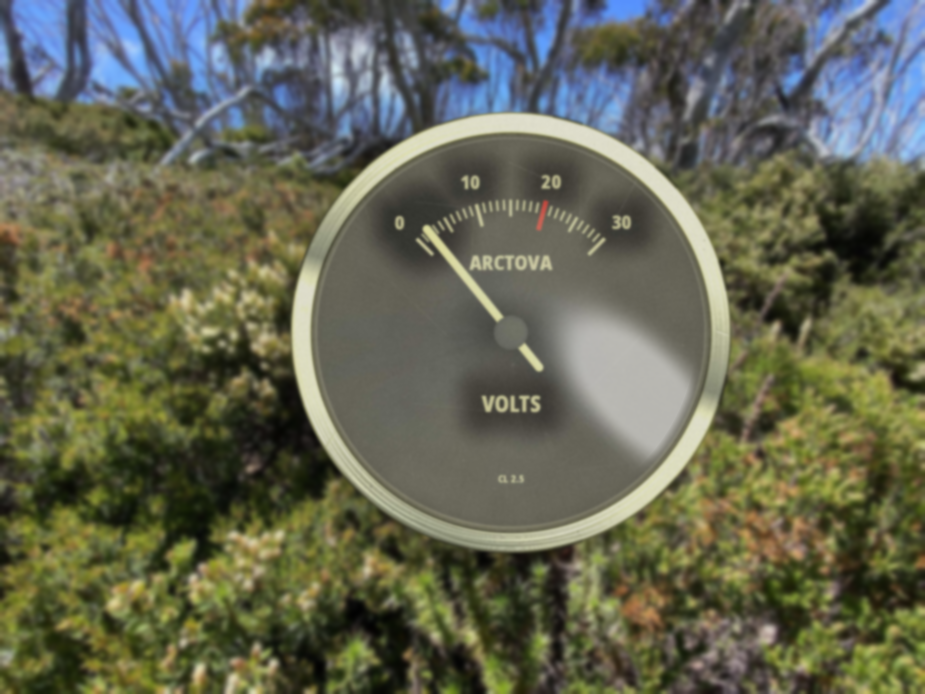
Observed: 2 V
